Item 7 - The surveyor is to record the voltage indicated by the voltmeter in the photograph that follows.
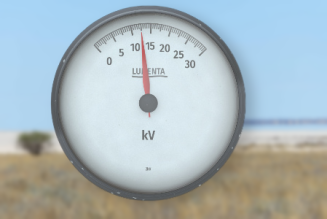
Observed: 12.5 kV
